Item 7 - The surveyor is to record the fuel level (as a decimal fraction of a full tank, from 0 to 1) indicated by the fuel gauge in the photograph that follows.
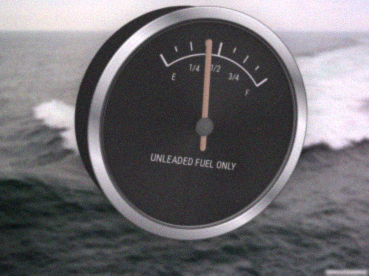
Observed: 0.375
